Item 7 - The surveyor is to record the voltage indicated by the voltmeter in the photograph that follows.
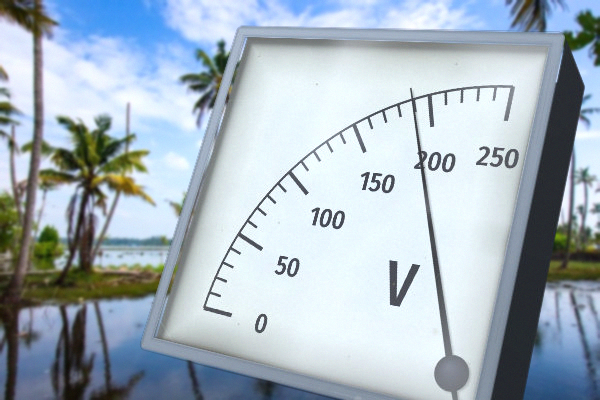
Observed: 190 V
